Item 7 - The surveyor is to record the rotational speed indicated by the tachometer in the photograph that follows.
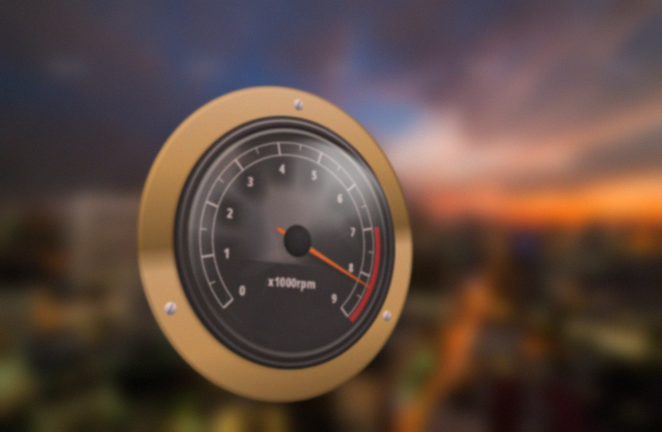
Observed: 8250 rpm
